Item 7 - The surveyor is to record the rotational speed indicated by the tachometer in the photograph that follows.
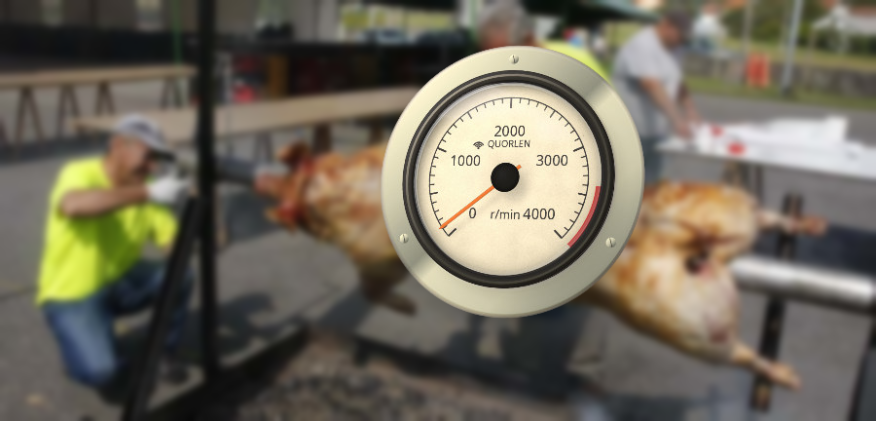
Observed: 100 rpm
